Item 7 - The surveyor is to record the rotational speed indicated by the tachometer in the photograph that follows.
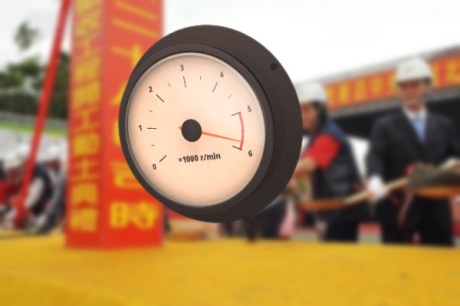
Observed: 5750 rpm
